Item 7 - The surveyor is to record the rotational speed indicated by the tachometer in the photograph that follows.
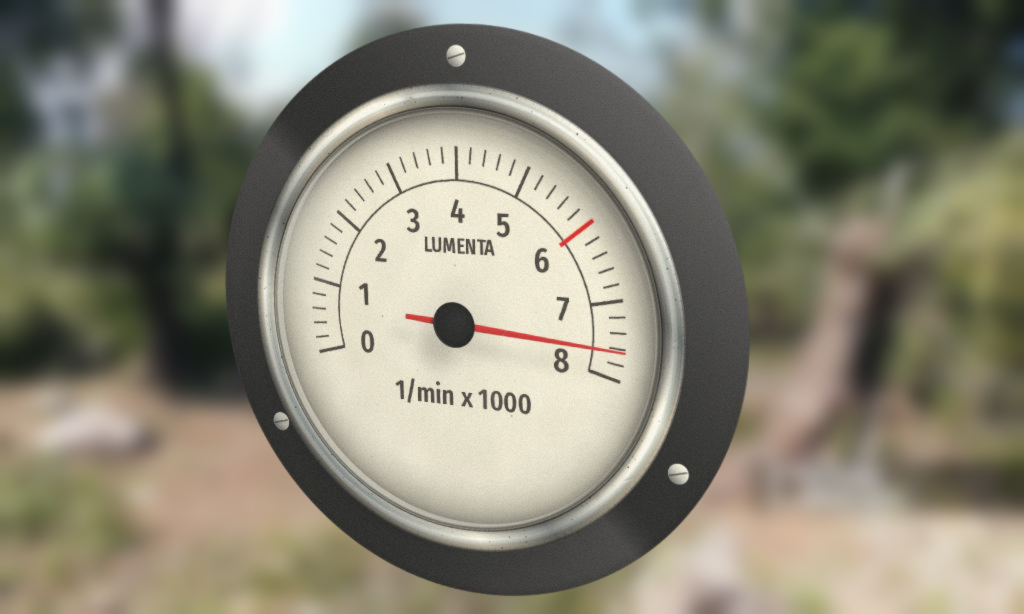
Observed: 7600 rpm
